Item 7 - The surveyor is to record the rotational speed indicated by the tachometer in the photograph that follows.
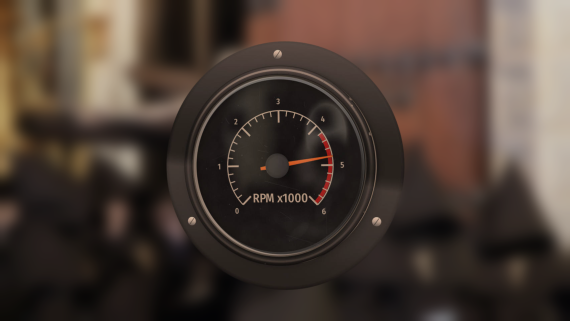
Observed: 4800 rpm
